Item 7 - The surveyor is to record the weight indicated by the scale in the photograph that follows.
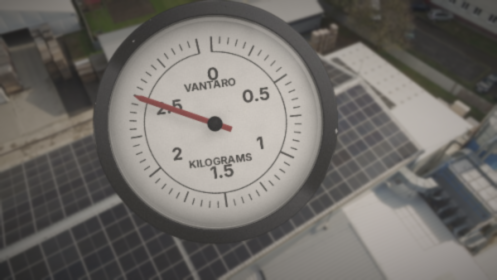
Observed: 2.5 kg
